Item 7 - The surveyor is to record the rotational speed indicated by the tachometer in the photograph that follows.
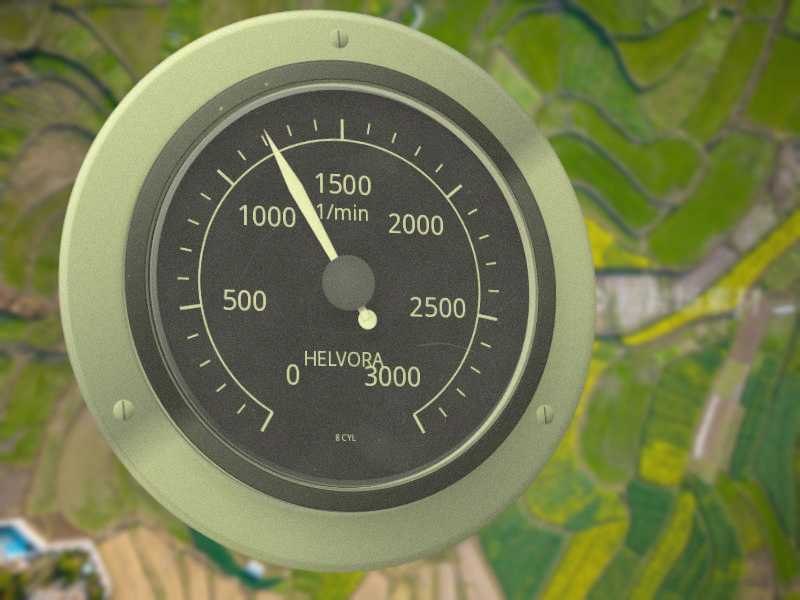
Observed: 1200 rpm
